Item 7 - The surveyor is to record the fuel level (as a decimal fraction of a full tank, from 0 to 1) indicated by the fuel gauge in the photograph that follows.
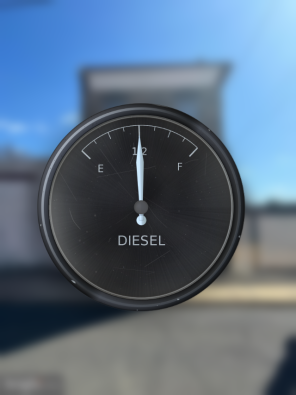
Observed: 0.5
